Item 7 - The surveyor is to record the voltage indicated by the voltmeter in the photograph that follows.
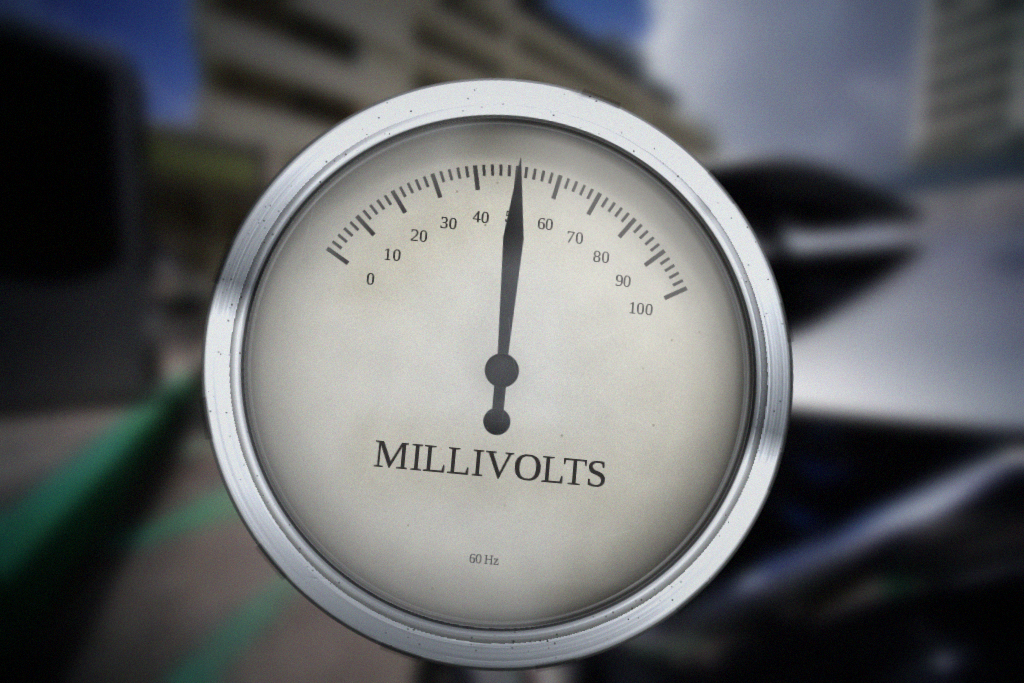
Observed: 50 mV
